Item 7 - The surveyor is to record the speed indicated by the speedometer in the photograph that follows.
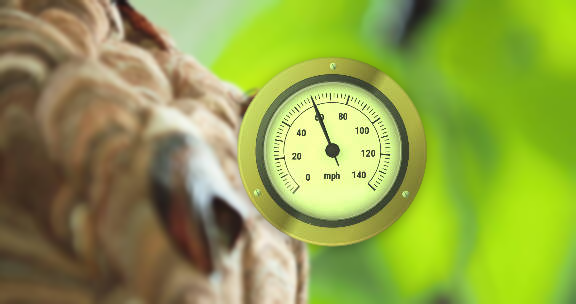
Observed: 60 mph
